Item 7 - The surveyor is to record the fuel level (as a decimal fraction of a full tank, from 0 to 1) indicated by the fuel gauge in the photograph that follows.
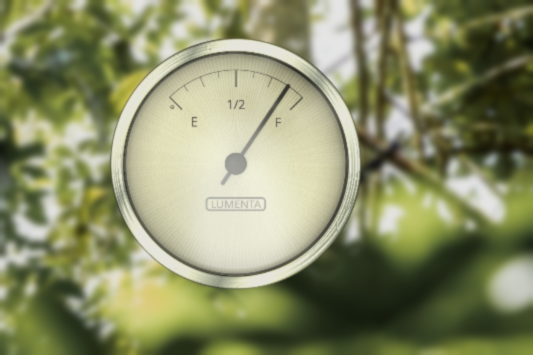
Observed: 0.875
